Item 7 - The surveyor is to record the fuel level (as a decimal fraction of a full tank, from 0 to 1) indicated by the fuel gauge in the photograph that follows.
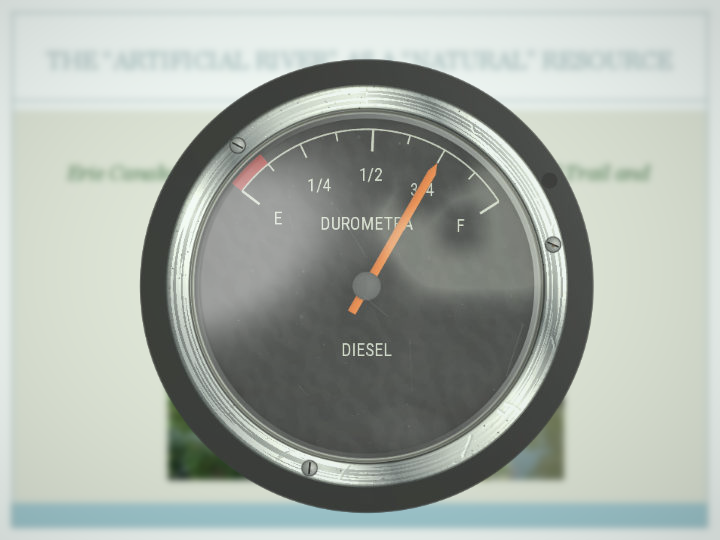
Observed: 0.75
